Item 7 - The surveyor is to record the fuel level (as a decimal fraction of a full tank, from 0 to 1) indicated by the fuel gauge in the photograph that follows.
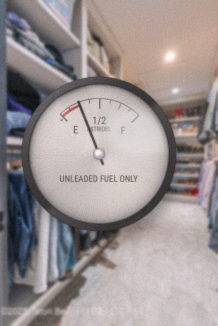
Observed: 0.25
